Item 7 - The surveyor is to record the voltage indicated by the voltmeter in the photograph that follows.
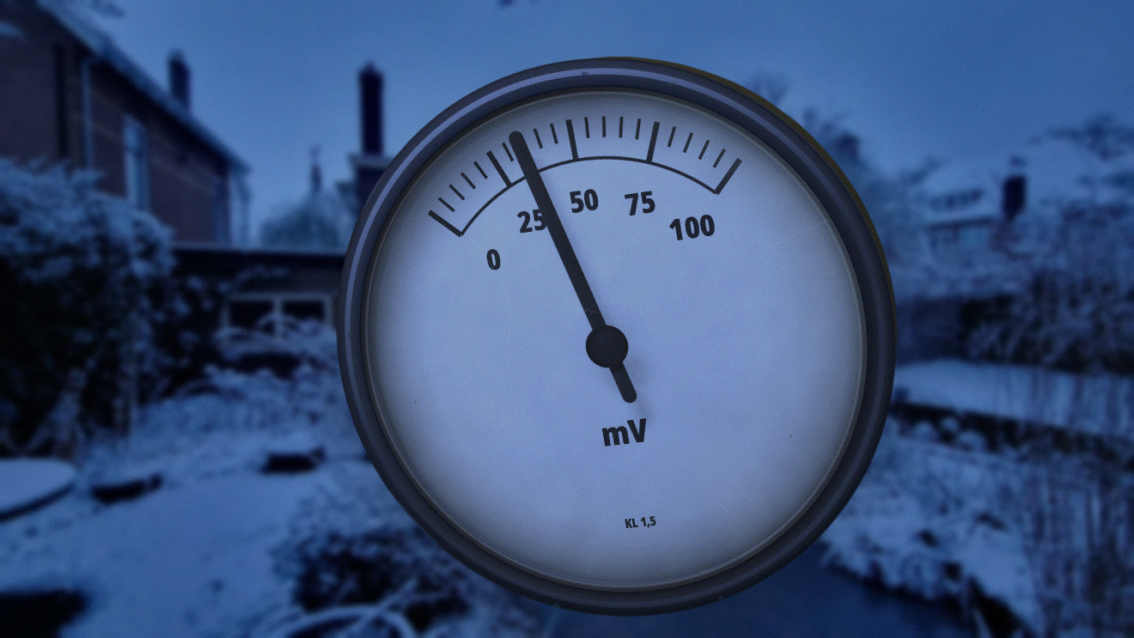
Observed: 35 mV
